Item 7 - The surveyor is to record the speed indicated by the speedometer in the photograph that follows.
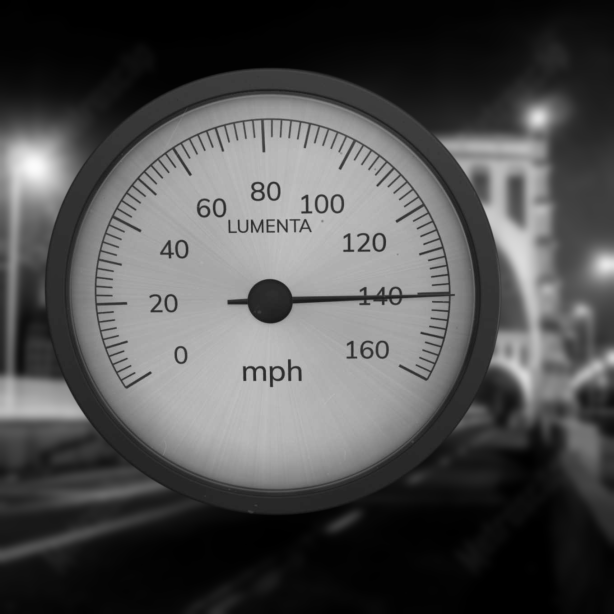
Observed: 140 mph
